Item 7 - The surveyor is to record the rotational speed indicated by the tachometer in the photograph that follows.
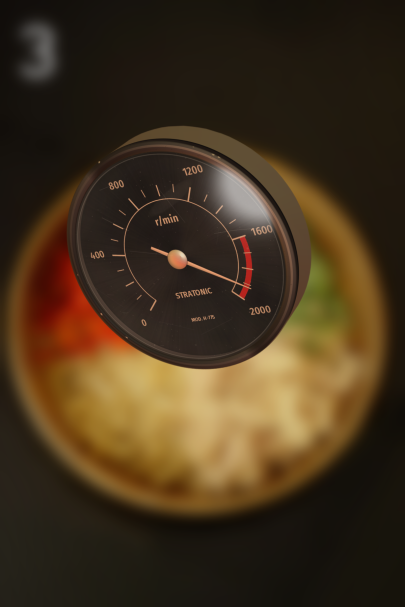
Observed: 1900 rpm
